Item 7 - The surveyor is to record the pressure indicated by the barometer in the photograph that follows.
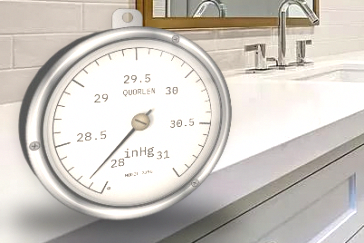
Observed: 28.15 inHg
